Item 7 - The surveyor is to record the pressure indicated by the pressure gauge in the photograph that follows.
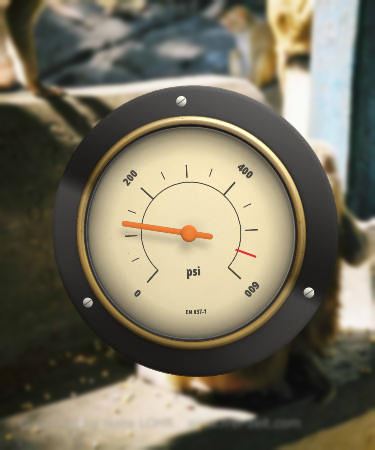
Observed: 125 psi
